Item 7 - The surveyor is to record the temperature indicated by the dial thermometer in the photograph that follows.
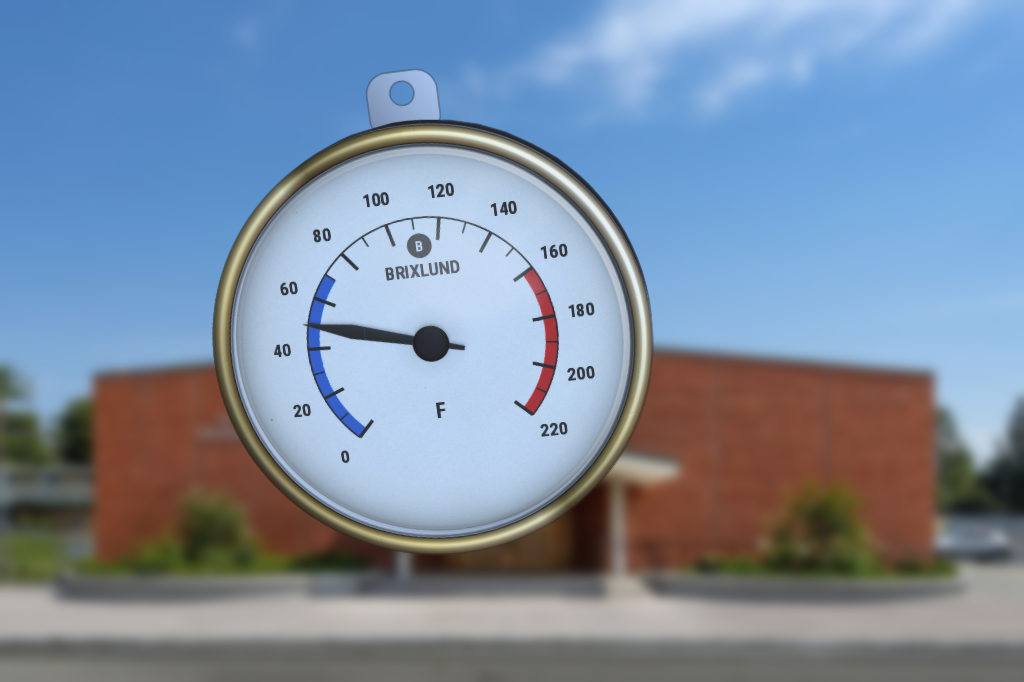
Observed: 50 °F
